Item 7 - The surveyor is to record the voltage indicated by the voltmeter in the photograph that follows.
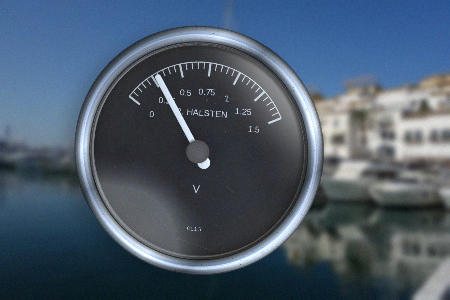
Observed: 0.3 V
